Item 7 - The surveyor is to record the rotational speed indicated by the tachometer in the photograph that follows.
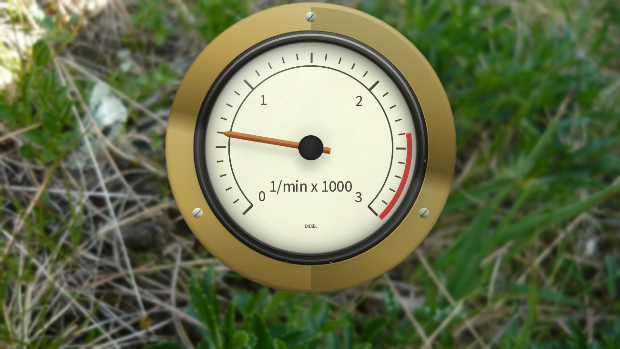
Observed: 600 rpm
